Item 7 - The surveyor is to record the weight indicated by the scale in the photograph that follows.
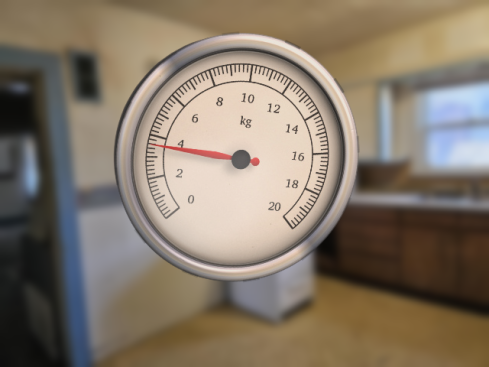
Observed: 3.6 kg
